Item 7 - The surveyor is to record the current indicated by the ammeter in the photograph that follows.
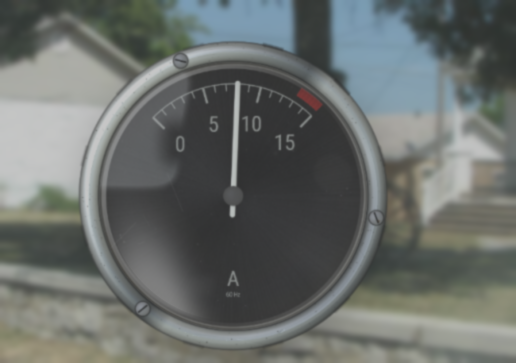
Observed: 8 A
